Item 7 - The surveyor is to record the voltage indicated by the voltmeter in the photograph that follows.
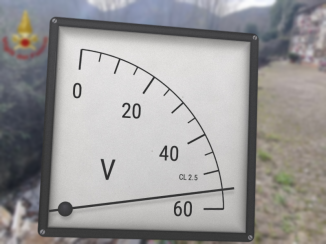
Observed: 55 V
